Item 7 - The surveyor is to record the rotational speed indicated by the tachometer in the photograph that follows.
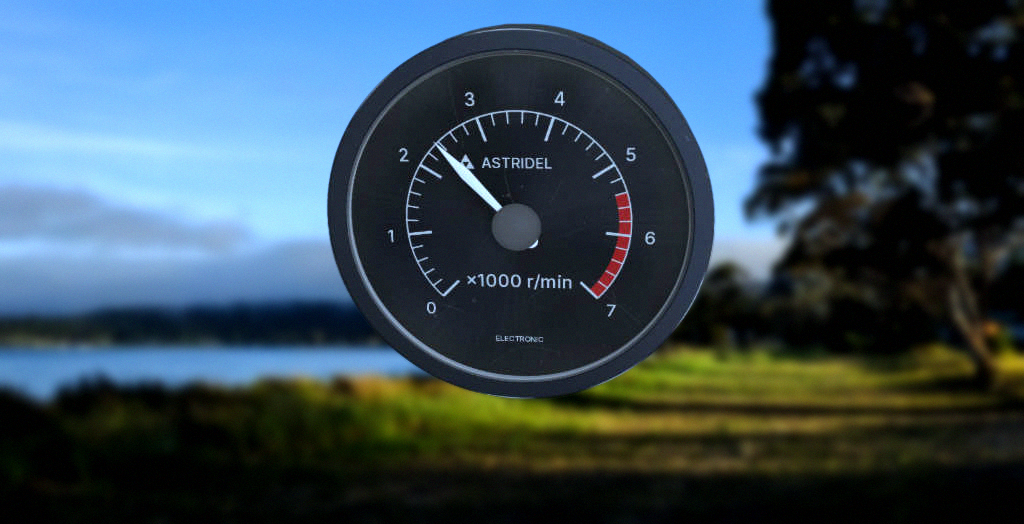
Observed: 2400 rpm
